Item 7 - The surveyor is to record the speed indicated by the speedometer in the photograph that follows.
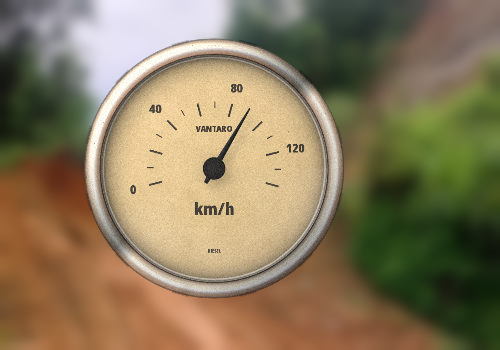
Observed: 90 km/h
